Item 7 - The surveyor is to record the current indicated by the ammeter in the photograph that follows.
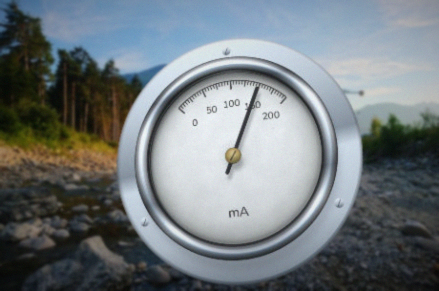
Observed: 150 mA
